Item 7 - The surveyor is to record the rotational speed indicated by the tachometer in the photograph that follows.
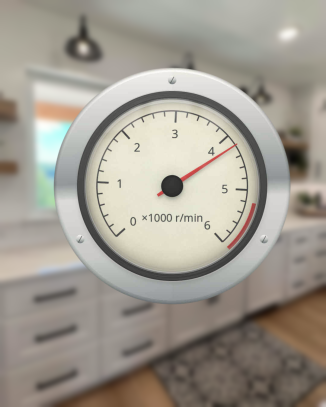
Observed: 4200 rpm
